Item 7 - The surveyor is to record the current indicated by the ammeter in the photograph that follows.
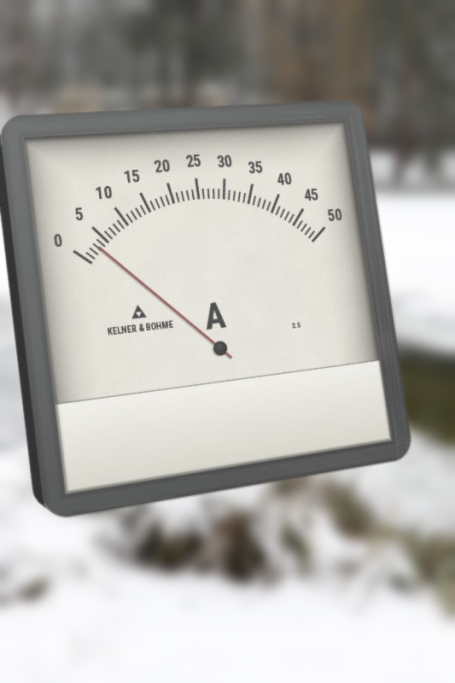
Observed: 3 A
